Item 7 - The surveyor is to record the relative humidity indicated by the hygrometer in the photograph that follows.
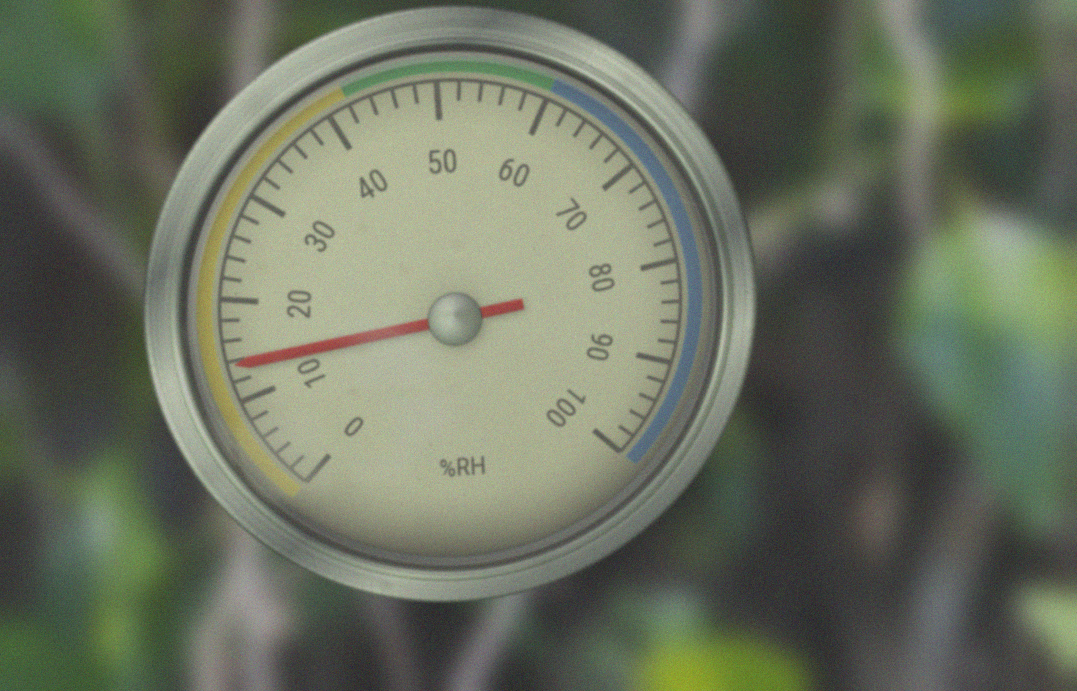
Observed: 14 %
